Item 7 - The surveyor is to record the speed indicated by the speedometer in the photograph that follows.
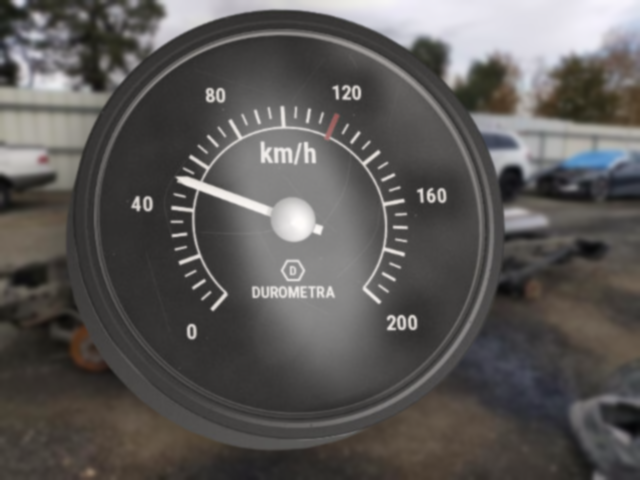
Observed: 50 km/h
